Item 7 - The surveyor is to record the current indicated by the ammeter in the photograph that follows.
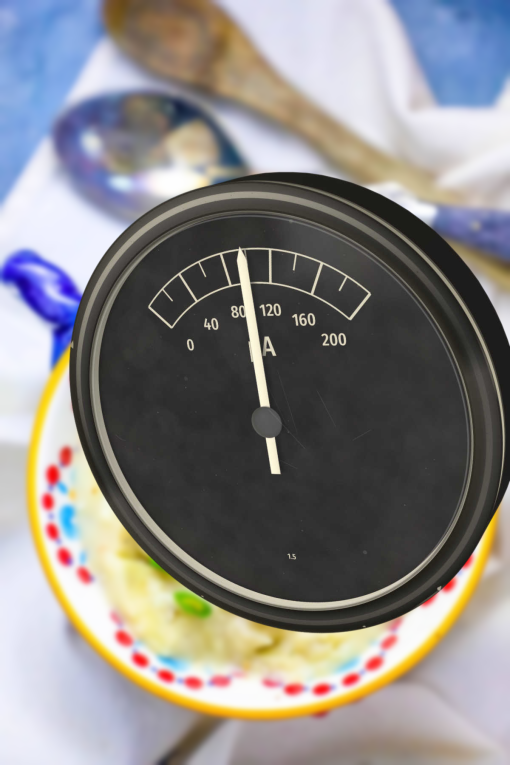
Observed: 100 µA
